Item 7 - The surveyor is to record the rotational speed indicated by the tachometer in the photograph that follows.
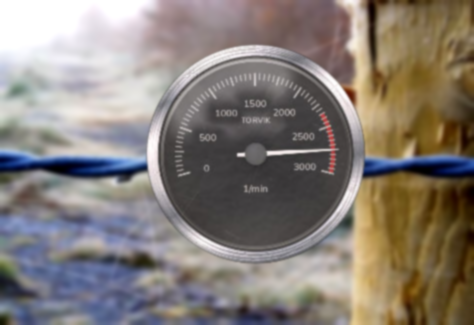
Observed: 2750 rpm
